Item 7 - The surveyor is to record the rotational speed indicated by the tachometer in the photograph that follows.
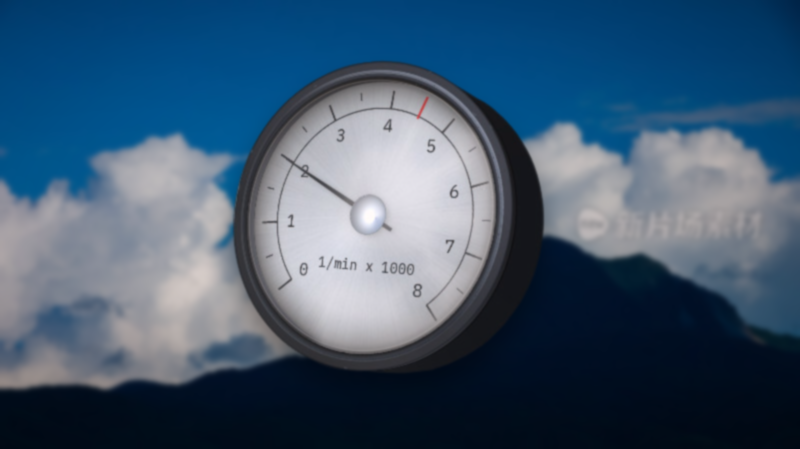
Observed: 2000 rpm
